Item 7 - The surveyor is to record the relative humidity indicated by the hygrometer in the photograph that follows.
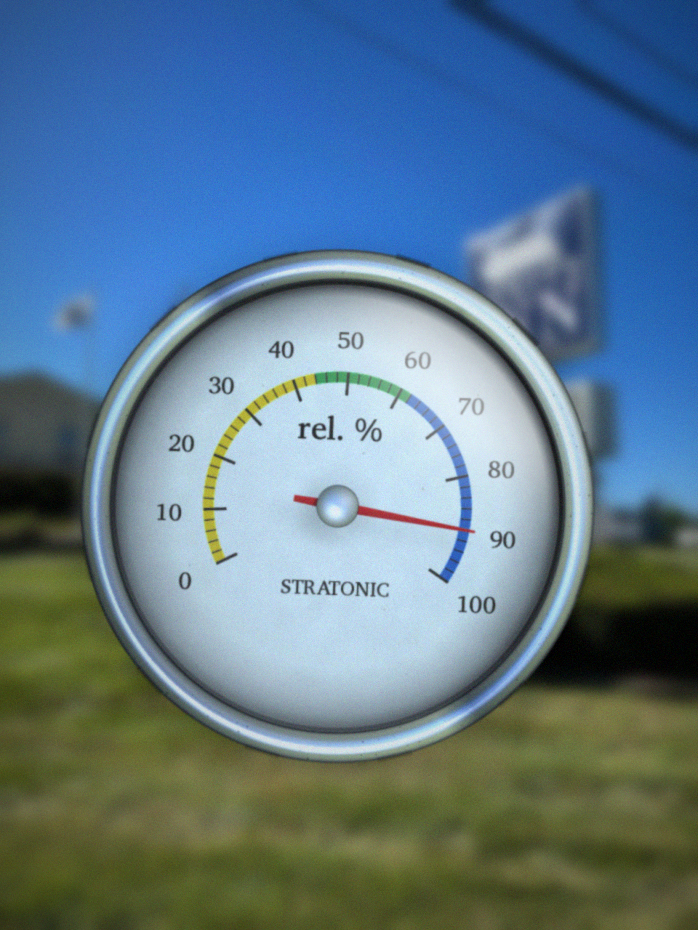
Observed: 90 %
